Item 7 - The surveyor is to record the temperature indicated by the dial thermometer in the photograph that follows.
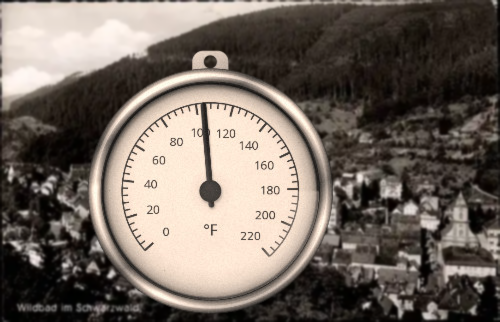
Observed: 104 °F
